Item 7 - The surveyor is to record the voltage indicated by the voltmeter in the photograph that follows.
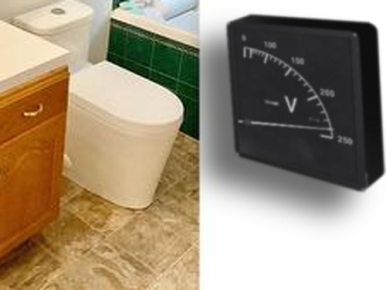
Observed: 240 V
